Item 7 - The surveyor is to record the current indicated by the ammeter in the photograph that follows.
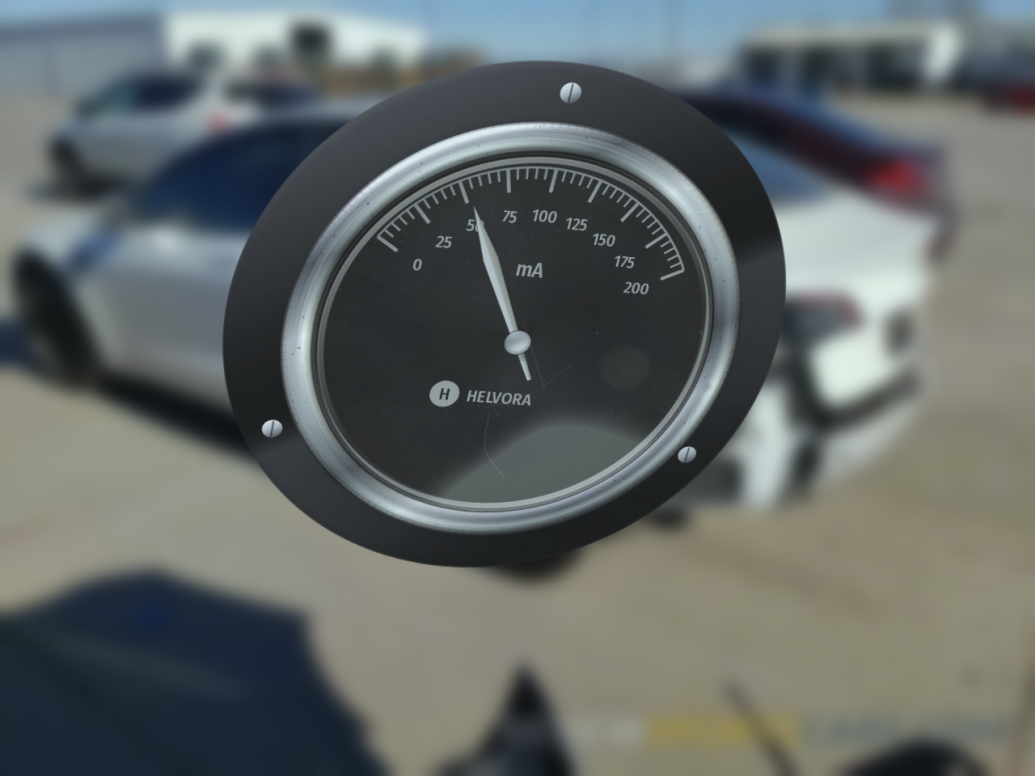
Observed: 52.5 mA
